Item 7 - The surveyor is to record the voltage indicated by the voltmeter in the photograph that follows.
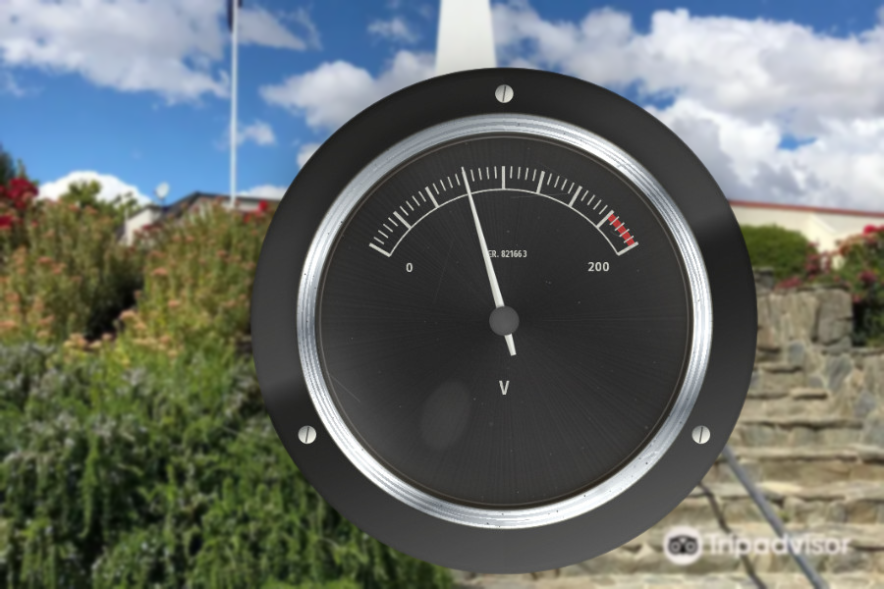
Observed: 75 V
